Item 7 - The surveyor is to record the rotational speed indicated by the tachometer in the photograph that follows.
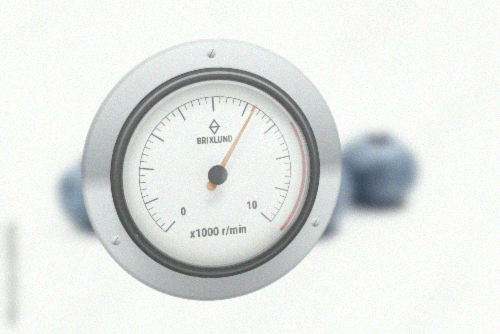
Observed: 6200 rpm
